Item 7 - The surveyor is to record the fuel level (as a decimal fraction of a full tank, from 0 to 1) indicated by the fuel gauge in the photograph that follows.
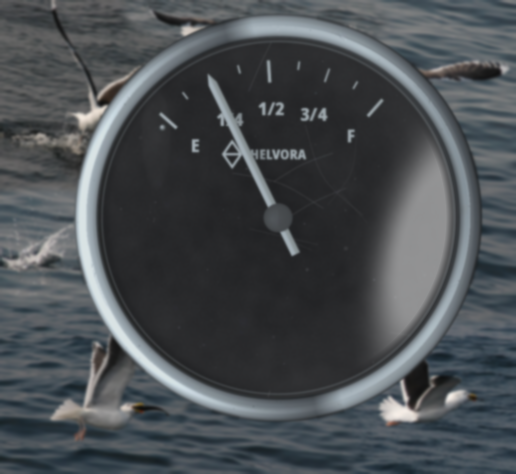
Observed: 0.25
